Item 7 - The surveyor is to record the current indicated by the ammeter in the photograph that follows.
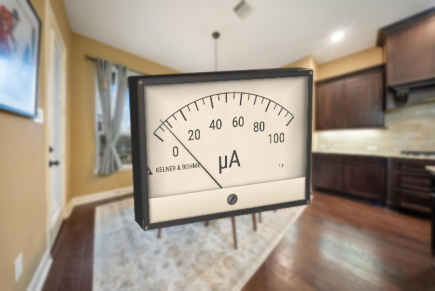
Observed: 7.5 µA
